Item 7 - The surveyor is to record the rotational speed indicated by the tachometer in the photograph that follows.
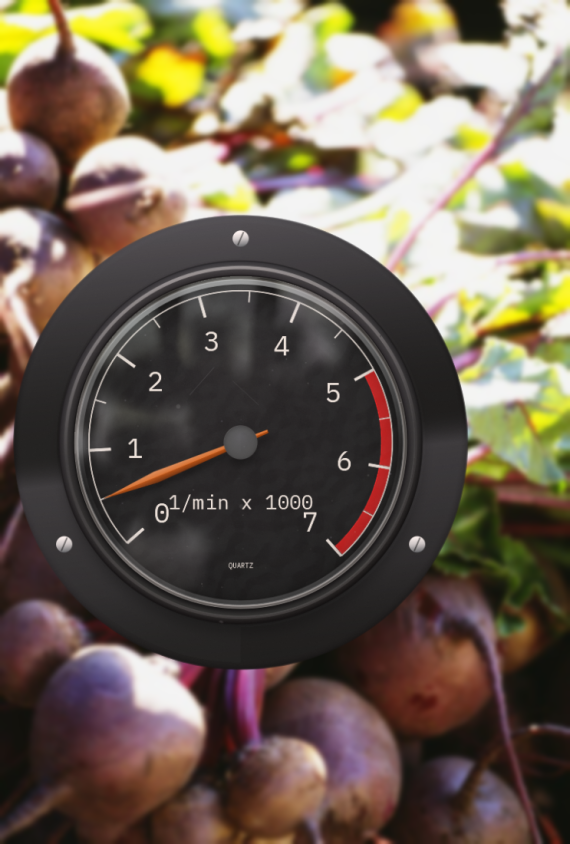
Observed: 500 rpm
